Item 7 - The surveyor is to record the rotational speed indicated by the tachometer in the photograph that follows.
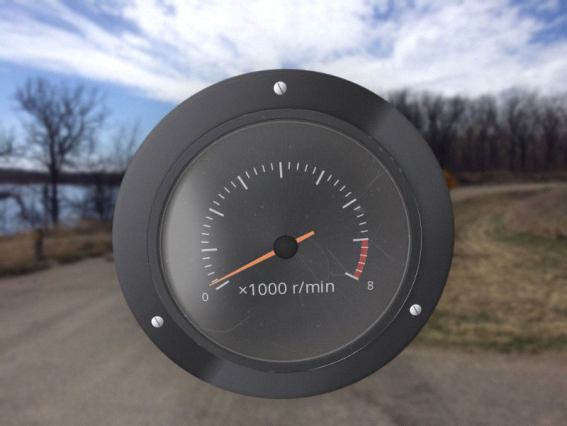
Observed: 200 rpm
